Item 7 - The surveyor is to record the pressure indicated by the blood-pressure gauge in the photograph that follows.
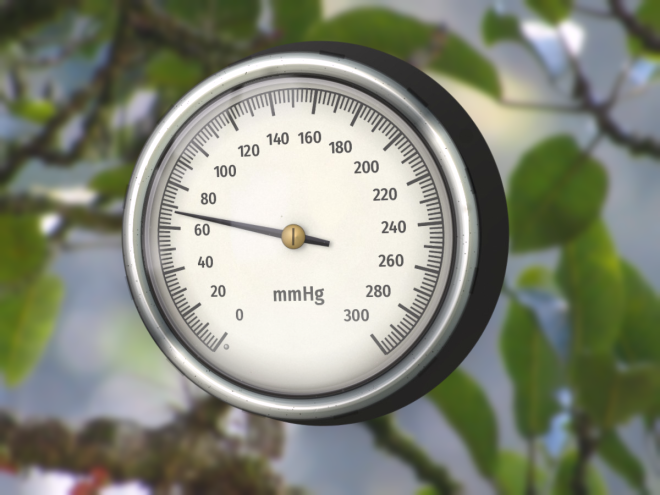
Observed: 68 mmHg
